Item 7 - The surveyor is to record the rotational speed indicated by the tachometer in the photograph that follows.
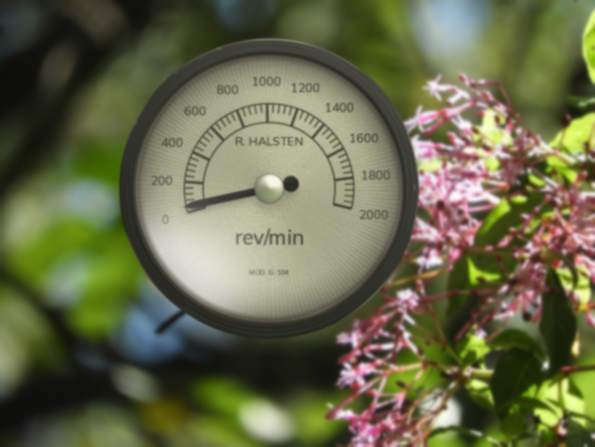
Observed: 40 rpm
